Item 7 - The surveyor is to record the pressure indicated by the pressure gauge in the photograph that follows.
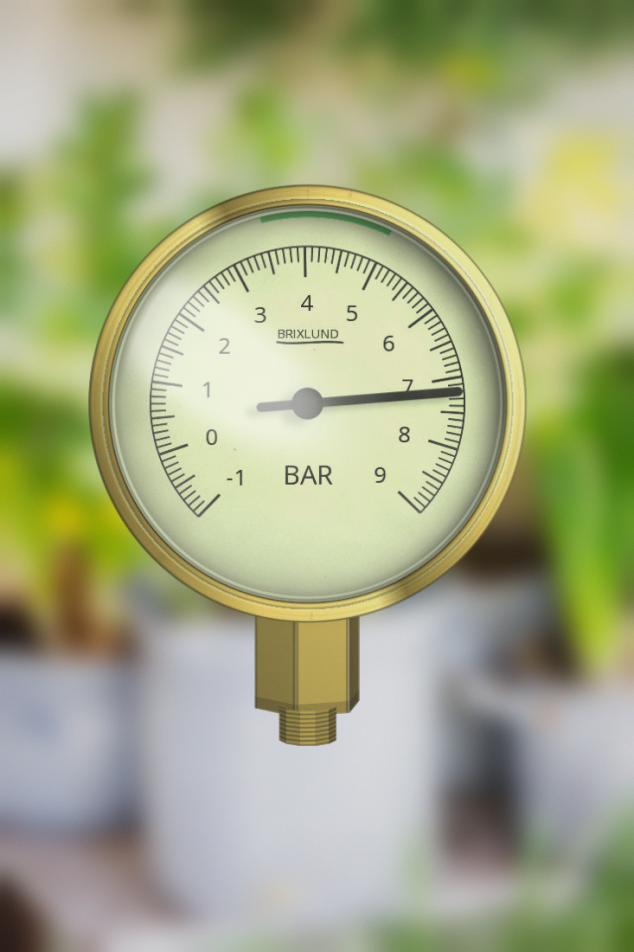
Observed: 7.2 bar
